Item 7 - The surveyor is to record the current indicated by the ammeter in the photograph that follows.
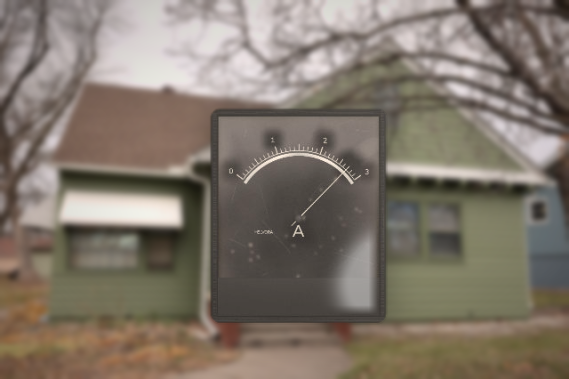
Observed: 2.7 A
